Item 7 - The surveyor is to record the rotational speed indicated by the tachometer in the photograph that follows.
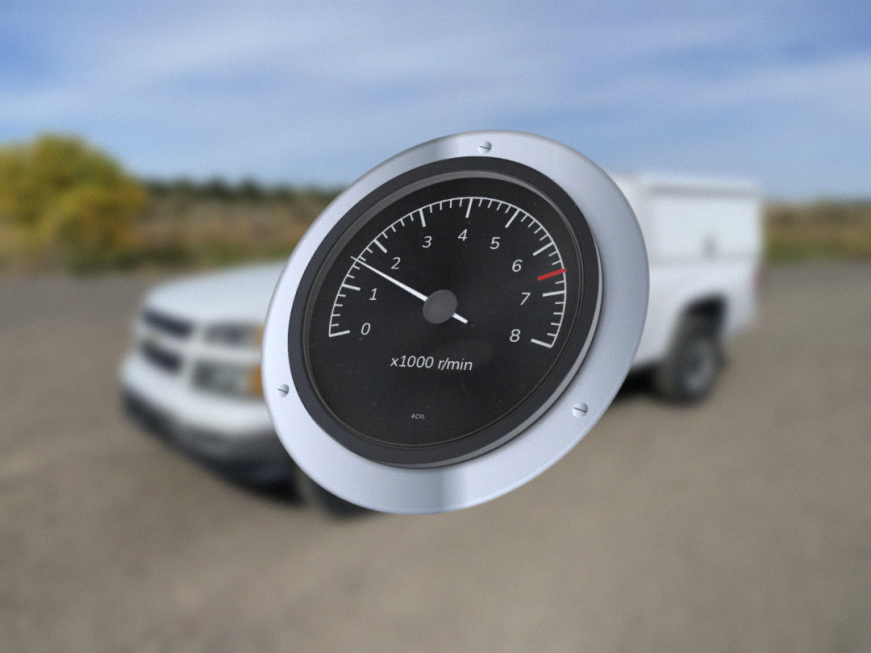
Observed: 1500 rpm
